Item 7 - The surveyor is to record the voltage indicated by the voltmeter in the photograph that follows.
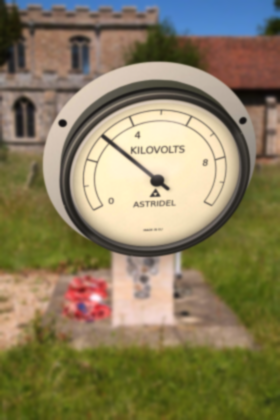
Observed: 3 kV
